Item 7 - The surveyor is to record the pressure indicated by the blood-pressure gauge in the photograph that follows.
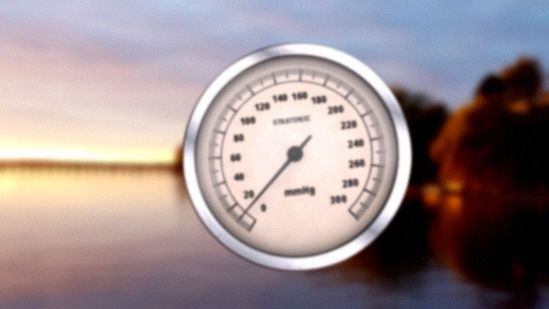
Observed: 10 mmHg
